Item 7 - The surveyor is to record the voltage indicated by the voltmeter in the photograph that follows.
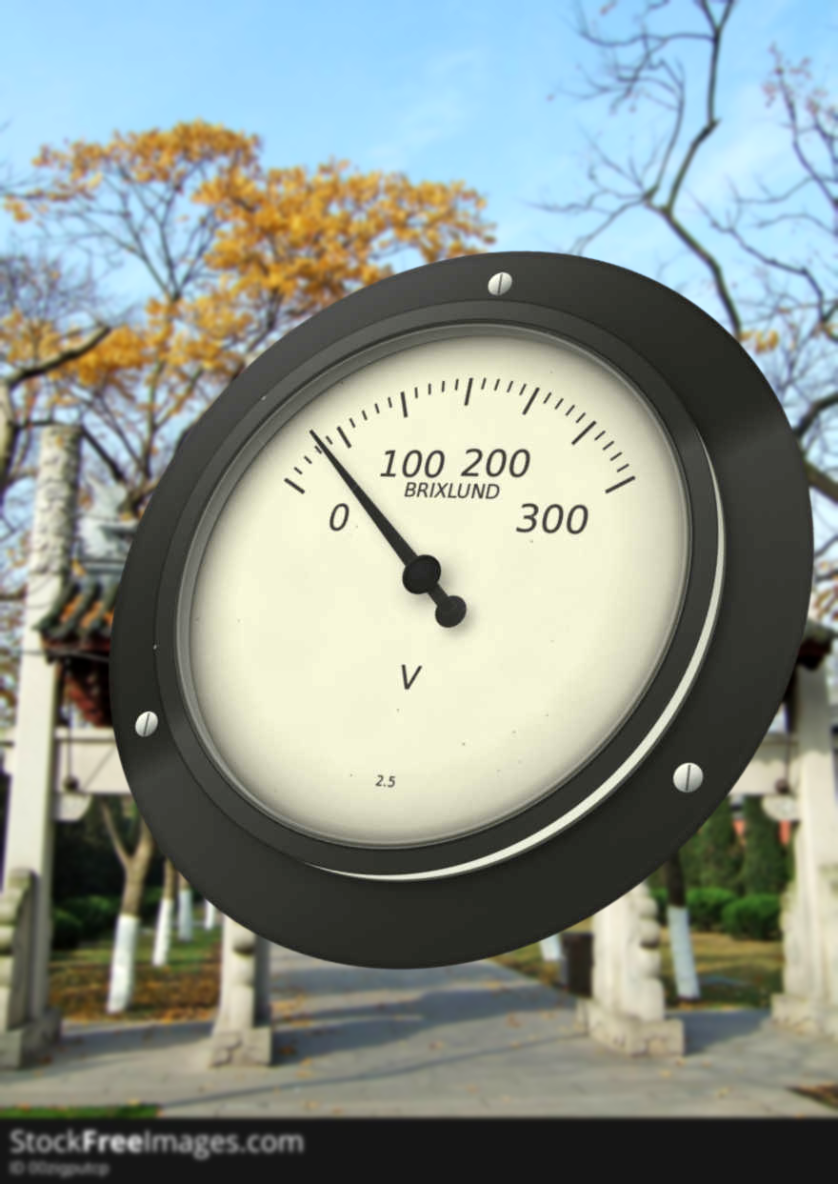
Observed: 35 V
